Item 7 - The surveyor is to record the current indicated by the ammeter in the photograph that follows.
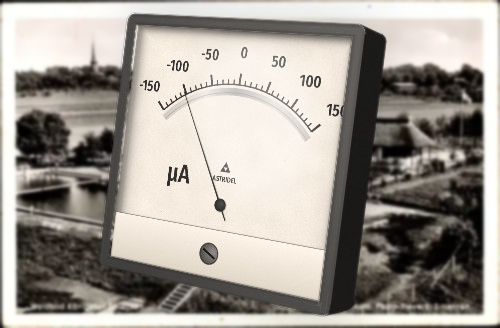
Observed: -100 µA
